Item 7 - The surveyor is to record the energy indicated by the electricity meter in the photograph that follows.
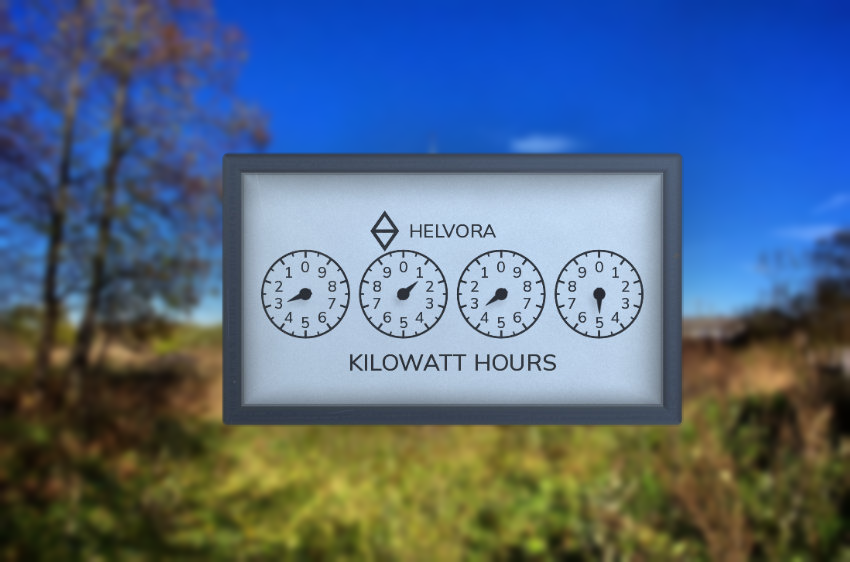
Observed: 3135 kWh
